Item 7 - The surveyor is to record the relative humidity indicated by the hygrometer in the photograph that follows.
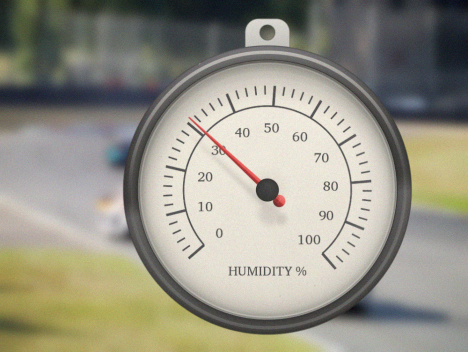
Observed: 31 %
